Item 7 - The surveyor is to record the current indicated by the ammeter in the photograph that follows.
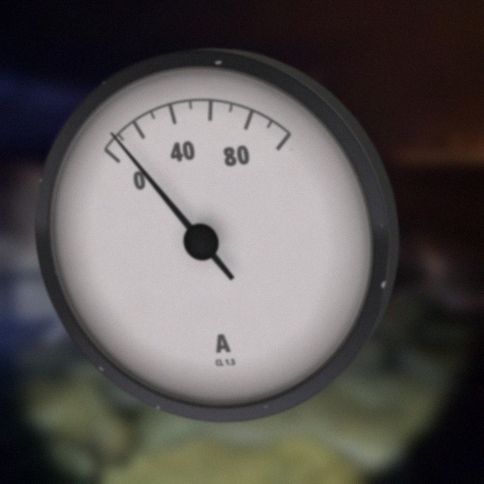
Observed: 10 A
